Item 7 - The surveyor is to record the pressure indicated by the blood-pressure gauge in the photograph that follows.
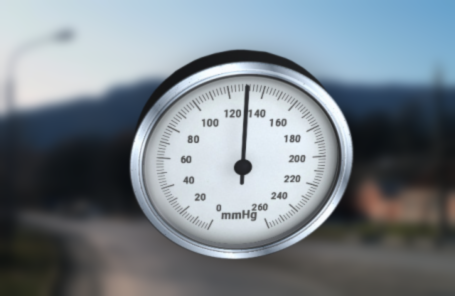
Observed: 130 mmHg
